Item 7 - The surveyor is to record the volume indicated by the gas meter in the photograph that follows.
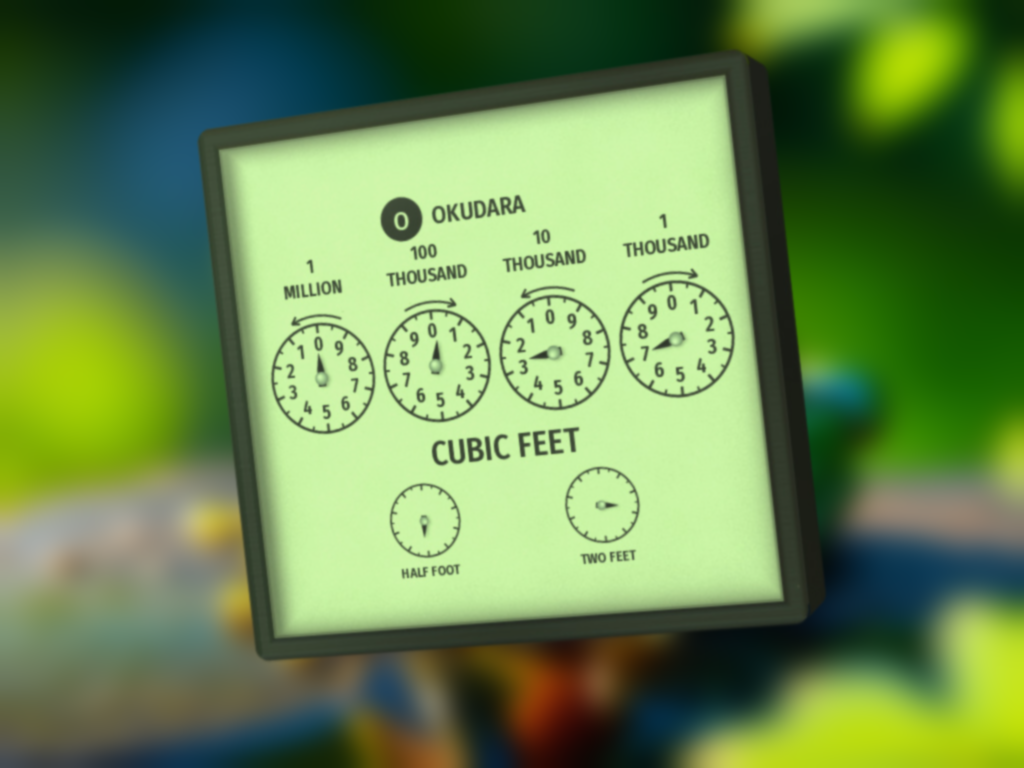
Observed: 2700 ft³
